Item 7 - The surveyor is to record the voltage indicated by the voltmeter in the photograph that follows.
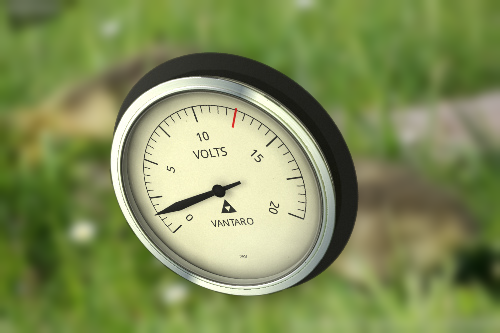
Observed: 1.5 V
